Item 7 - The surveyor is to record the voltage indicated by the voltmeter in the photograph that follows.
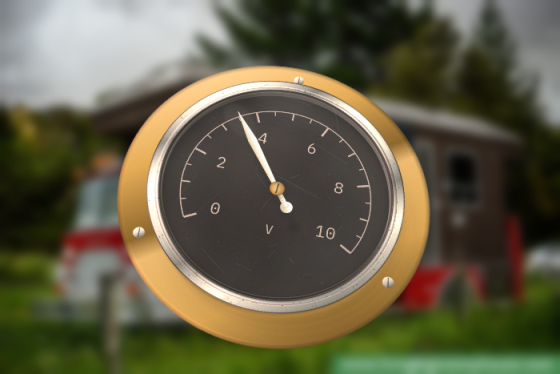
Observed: 3.5 V
